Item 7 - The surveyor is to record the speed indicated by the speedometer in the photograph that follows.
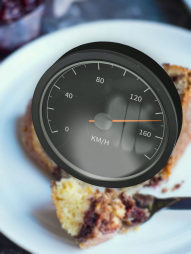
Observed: 145 km/h
